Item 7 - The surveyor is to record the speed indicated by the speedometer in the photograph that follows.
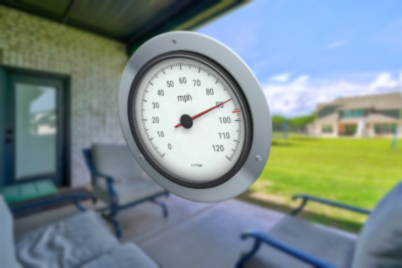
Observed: 90 mph
